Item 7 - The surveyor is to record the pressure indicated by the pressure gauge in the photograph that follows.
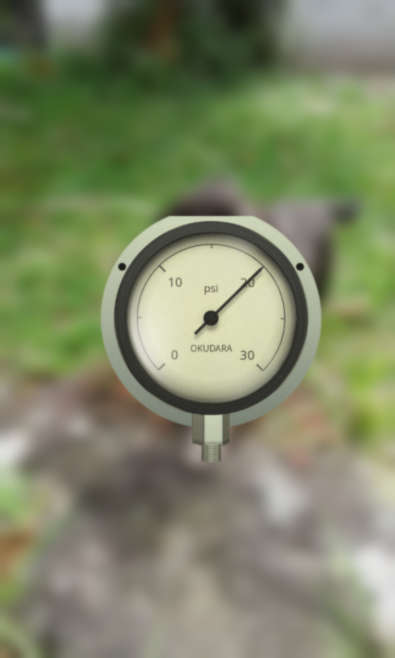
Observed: 20 psi
